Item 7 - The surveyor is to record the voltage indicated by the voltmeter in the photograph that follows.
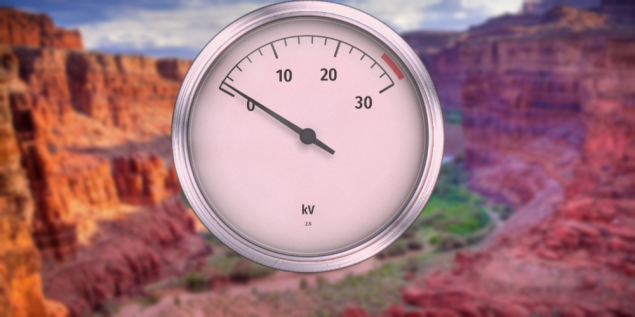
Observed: 1 kV
